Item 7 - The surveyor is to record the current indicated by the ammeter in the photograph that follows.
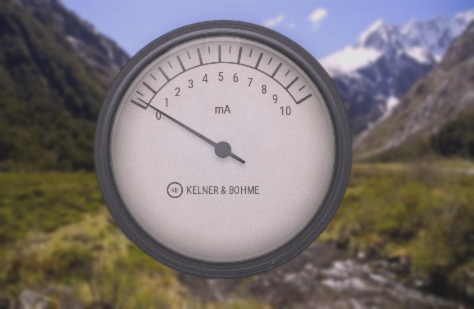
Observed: 0.25 mA
